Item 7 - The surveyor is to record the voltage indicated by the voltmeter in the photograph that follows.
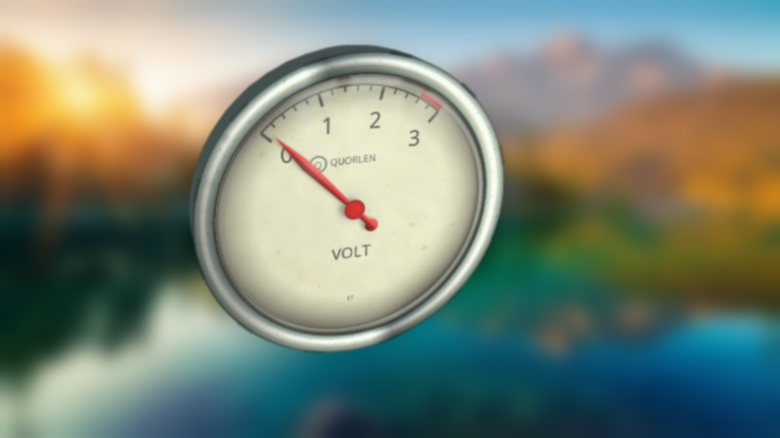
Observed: 0.1 V
